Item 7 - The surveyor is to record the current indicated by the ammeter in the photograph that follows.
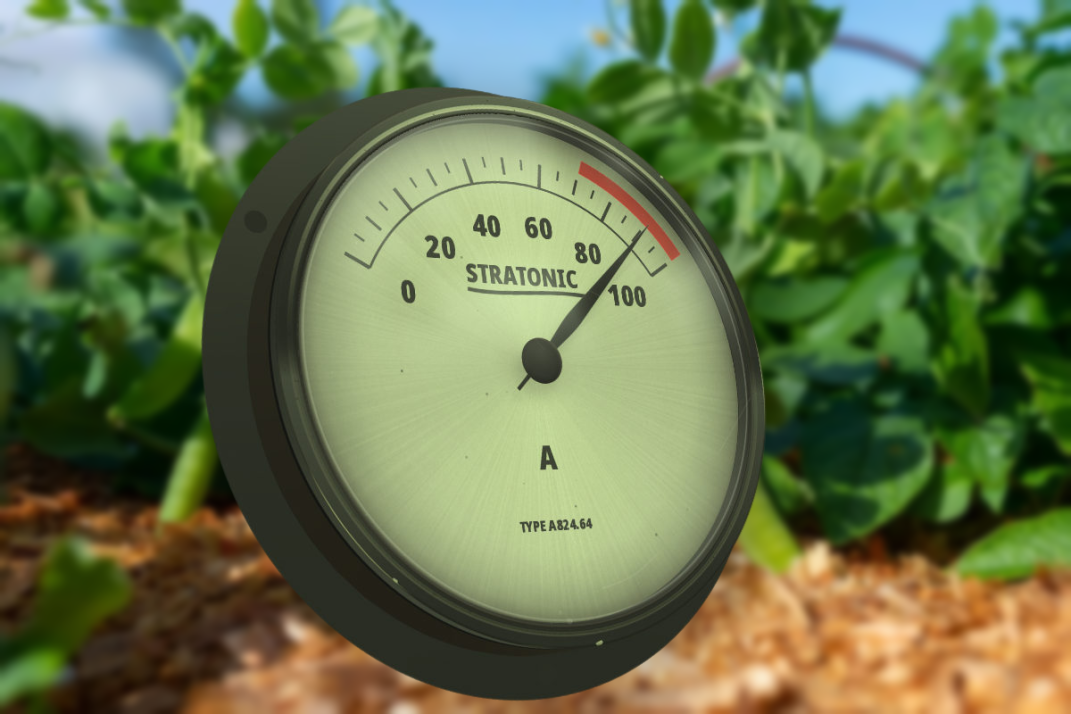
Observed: 90 A
